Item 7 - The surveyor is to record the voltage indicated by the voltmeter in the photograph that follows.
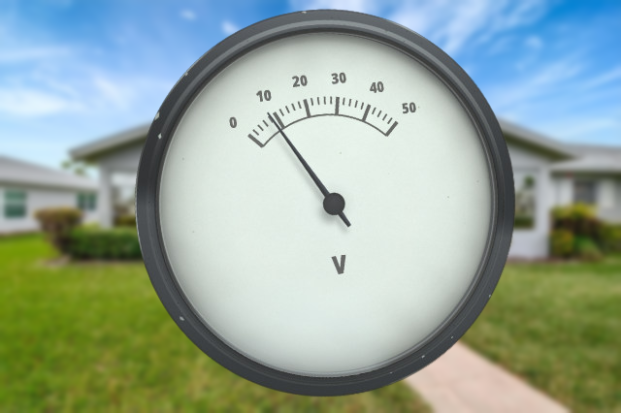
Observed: 8 V
